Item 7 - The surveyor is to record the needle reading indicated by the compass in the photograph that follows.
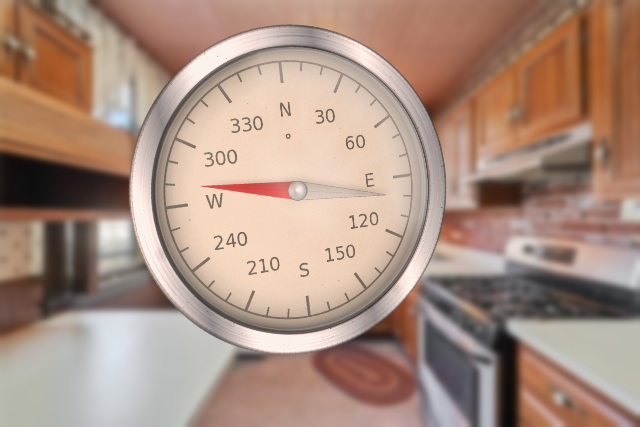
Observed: 280 °
